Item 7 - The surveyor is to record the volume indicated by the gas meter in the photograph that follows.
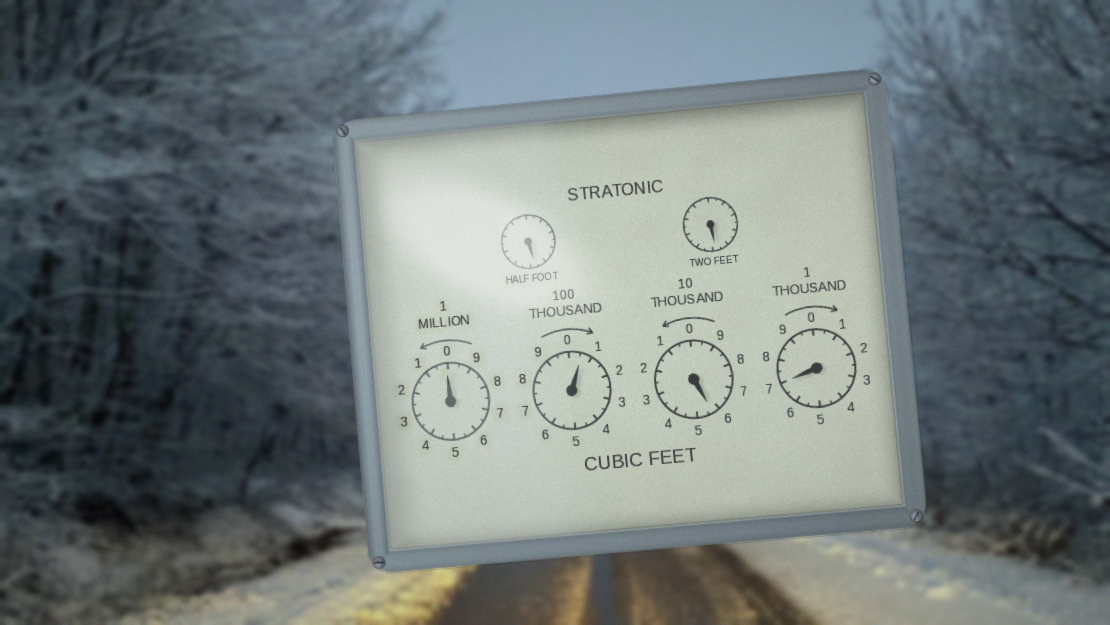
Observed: 5700 ft³
